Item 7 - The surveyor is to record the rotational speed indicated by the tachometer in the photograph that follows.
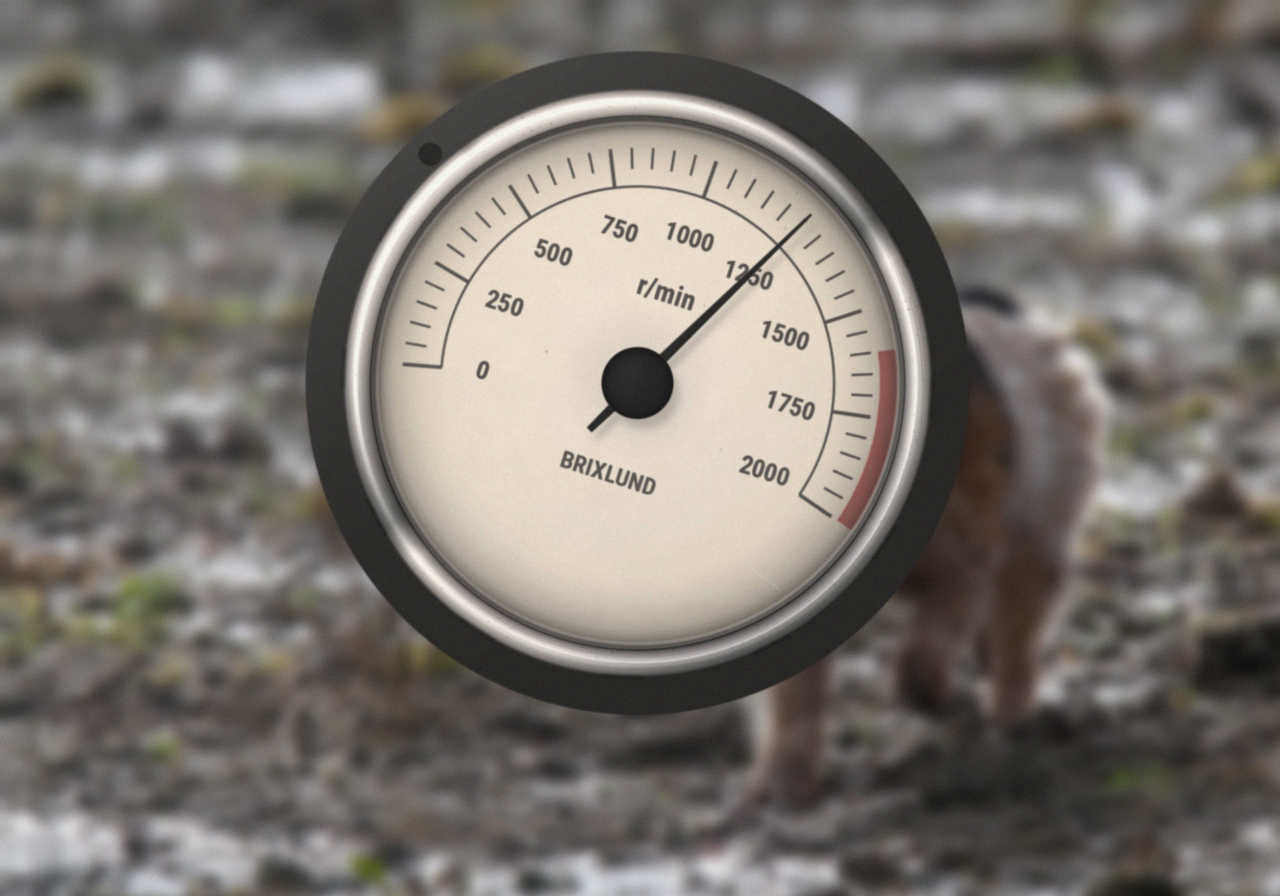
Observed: 1250 rpm
